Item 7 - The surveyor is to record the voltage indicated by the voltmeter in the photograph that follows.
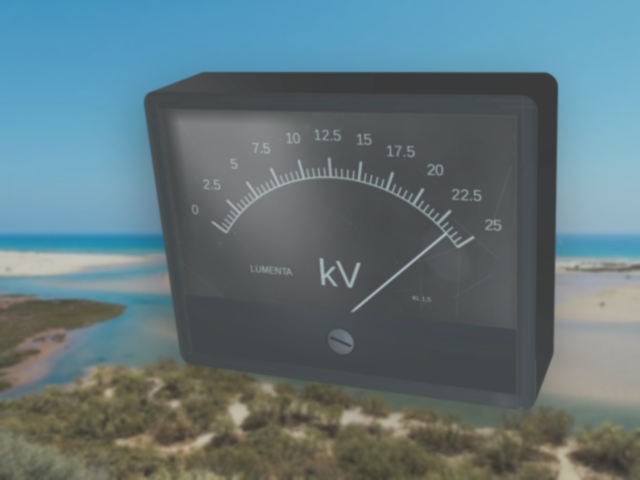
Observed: 23.5 kV
